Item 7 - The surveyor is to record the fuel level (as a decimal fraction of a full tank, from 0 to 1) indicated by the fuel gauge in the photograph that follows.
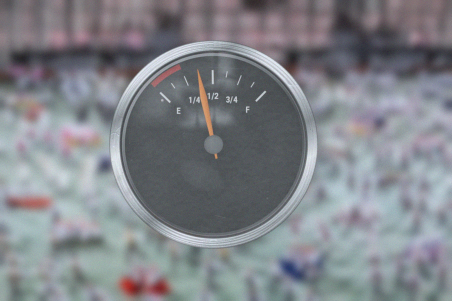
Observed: 0.375
